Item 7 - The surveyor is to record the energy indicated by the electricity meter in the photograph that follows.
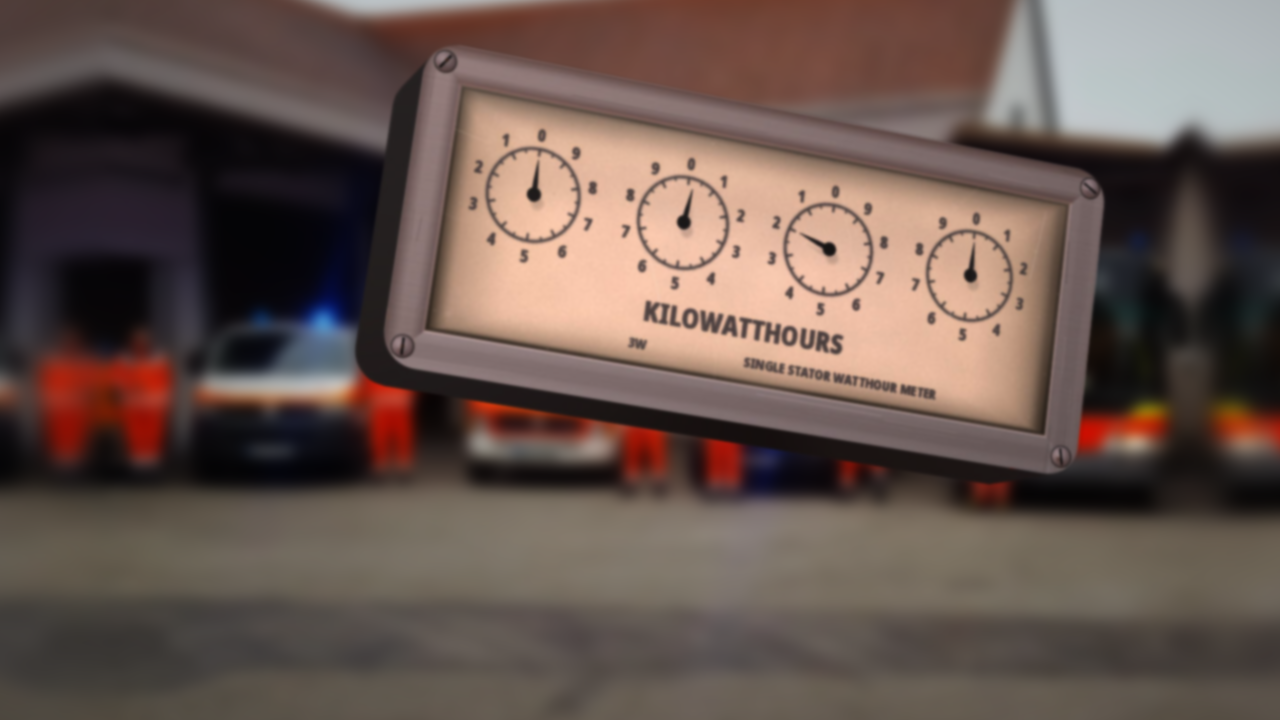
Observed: 20 kWh
